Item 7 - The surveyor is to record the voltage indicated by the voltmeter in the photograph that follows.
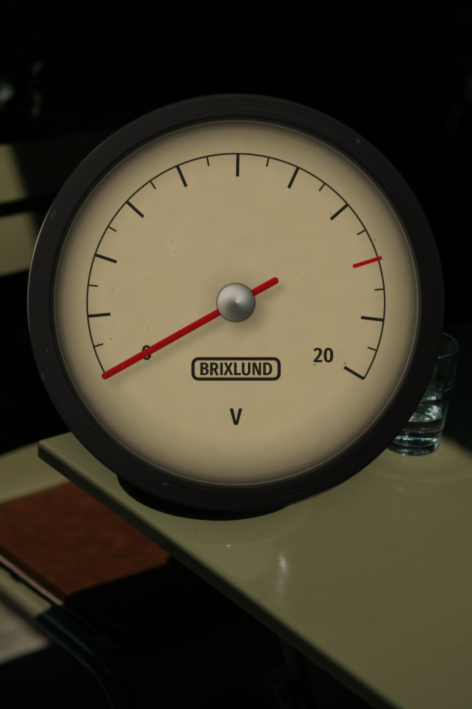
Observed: 0 V
